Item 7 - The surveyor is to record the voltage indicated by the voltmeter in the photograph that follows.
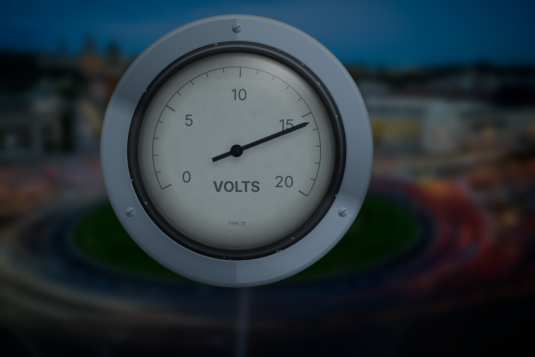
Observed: 15.5 V
